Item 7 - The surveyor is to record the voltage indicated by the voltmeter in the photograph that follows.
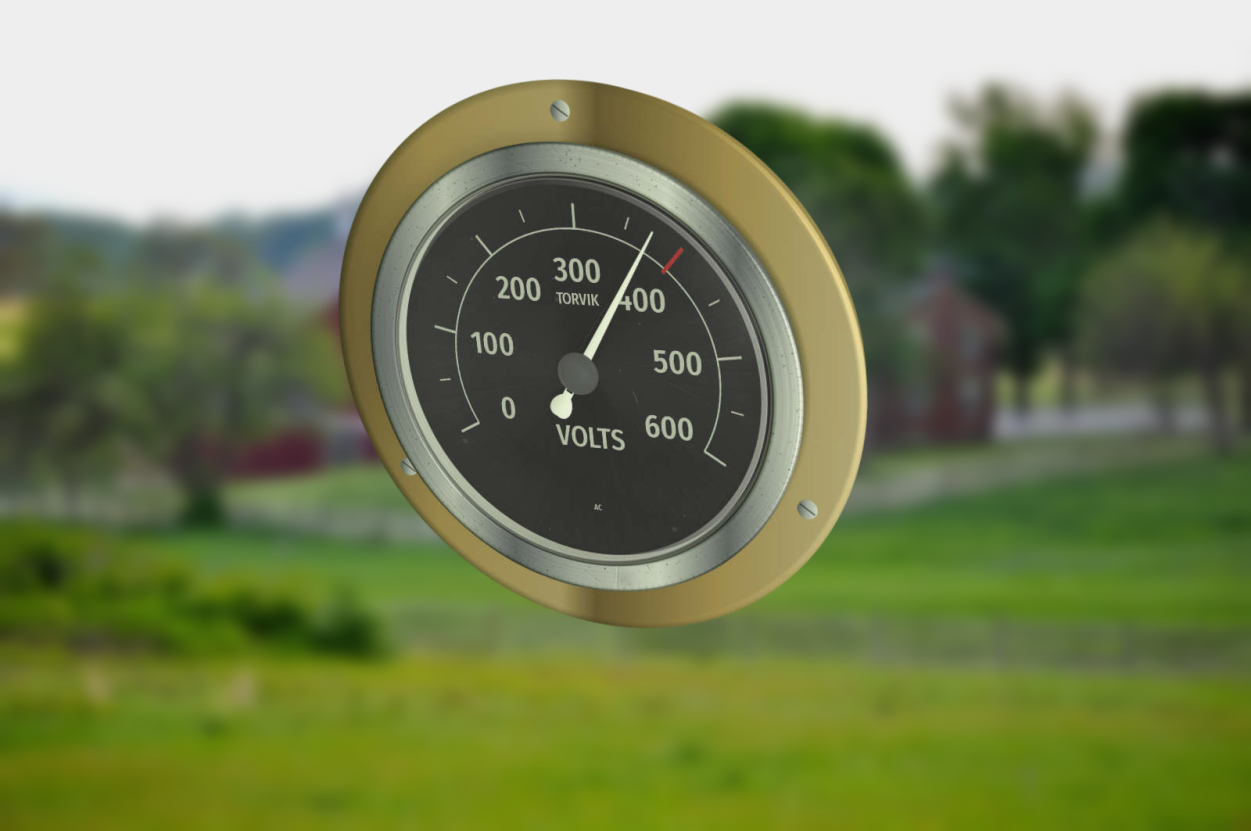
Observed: 375 V
